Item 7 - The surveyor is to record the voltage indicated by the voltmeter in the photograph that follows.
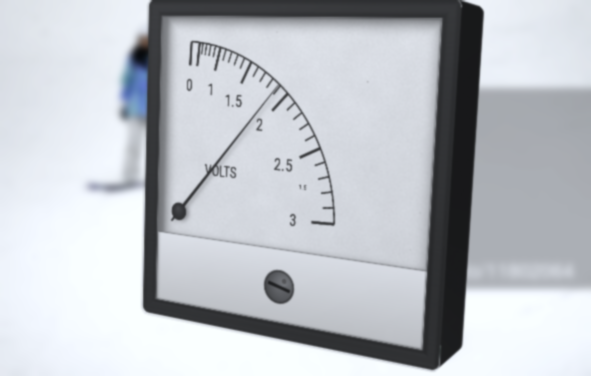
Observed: 1.9 V
